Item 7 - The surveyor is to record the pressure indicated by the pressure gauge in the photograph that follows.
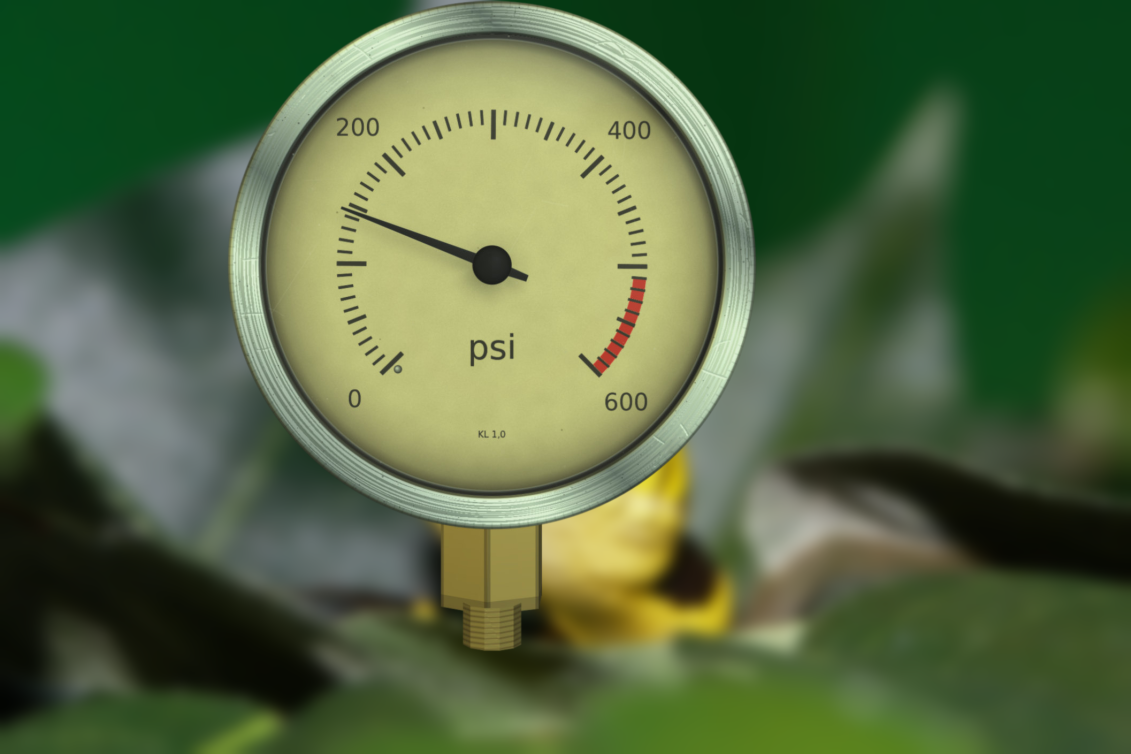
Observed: 145 psi
